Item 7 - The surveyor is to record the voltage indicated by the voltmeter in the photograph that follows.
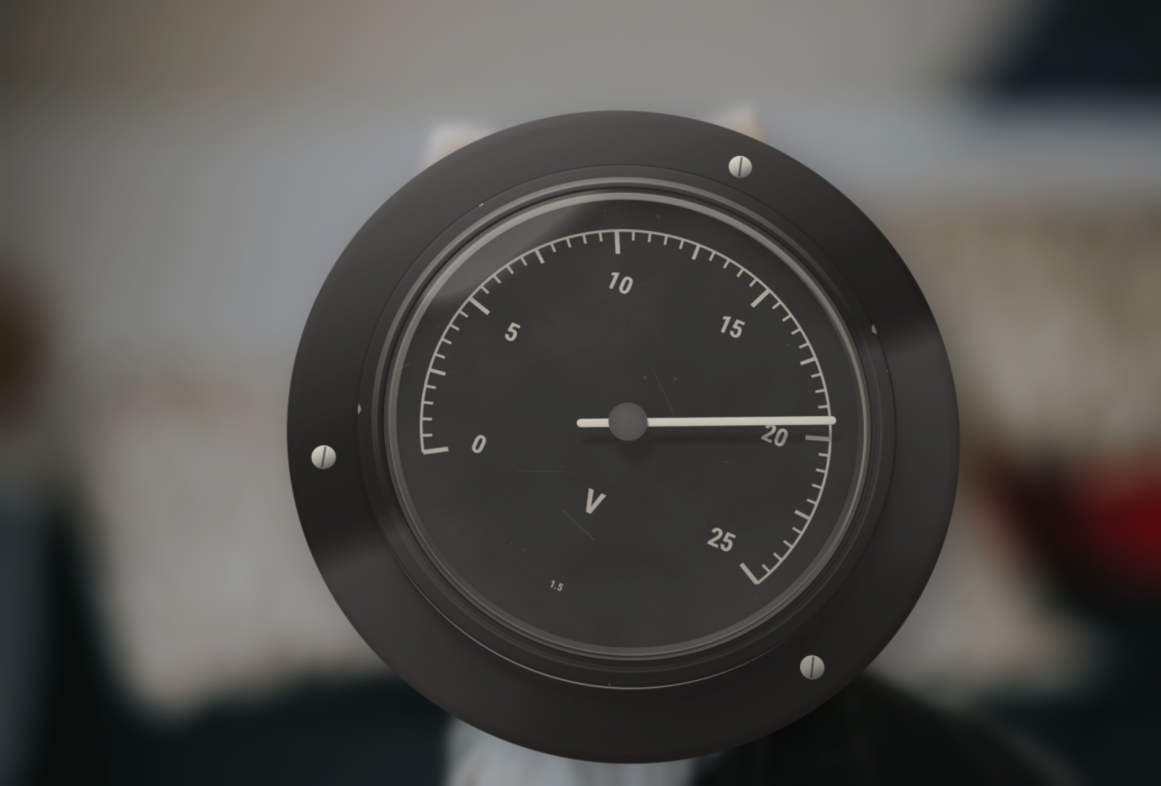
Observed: 19.5 V
